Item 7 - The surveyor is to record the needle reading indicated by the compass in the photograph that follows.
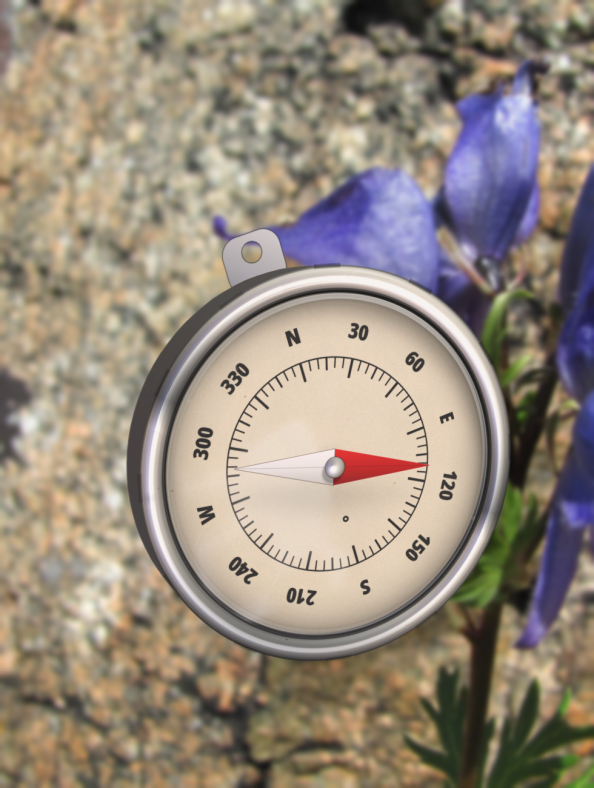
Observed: 110 °
